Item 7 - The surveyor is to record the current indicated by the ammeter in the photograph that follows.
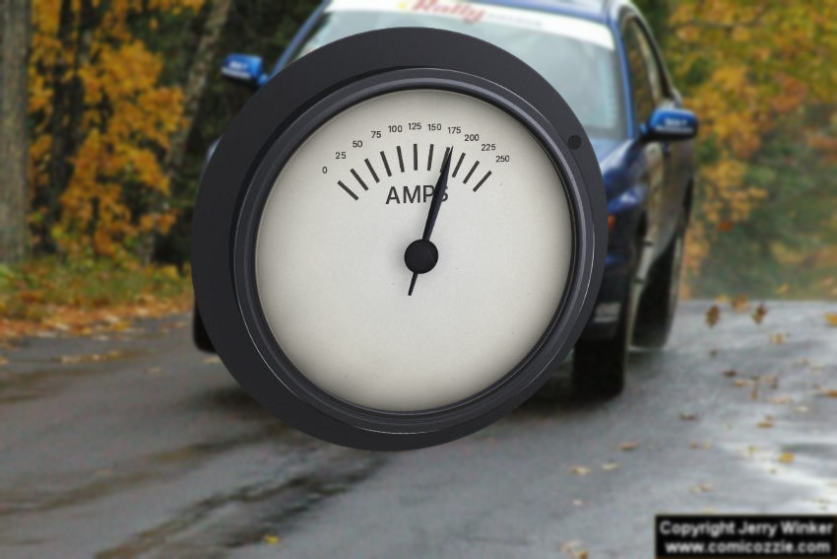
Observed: 175 A
